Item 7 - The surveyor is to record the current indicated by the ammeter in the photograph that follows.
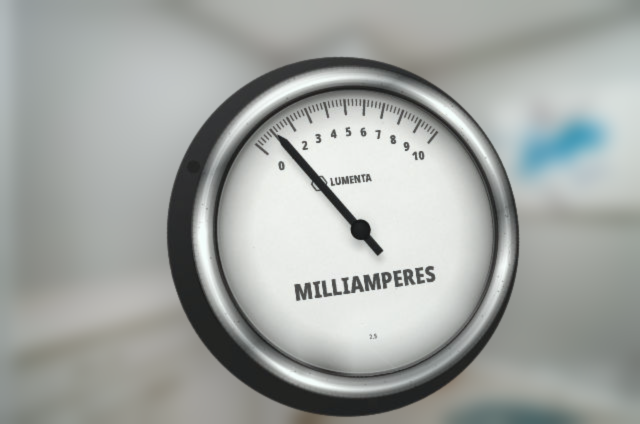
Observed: 1 mA
